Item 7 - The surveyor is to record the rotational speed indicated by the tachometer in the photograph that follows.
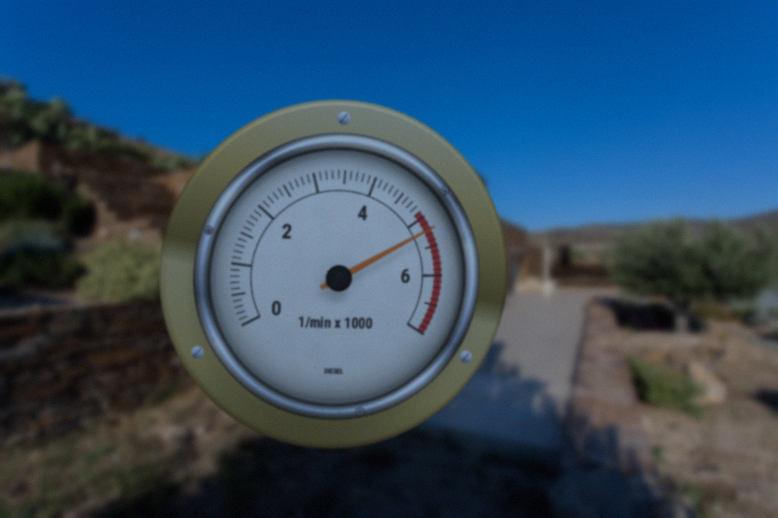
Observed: 5200 rpm
